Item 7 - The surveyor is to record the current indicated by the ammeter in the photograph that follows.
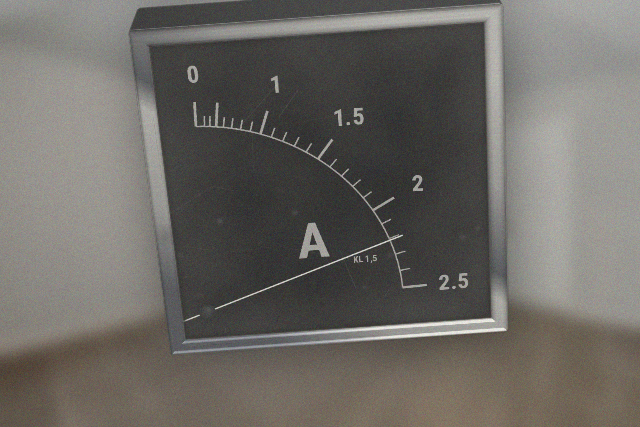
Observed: 2.2 A
